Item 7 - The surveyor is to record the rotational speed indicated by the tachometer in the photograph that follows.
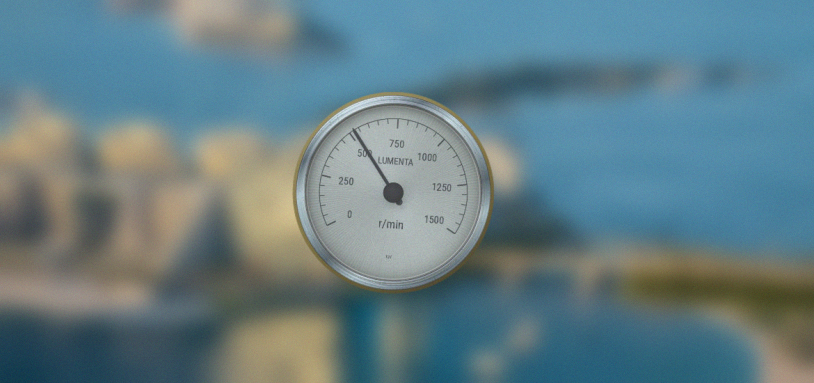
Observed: 525 rpm
